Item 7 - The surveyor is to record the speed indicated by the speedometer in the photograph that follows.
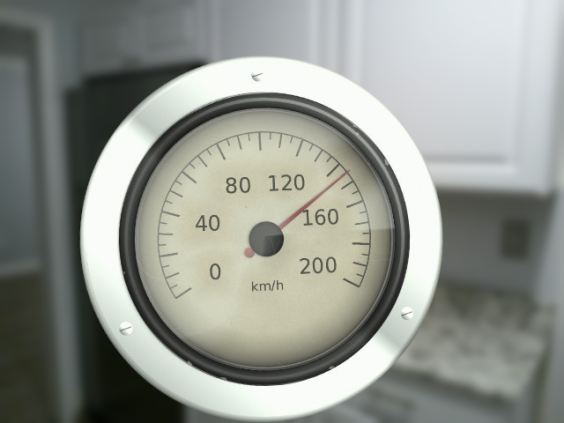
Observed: 145 km/h
